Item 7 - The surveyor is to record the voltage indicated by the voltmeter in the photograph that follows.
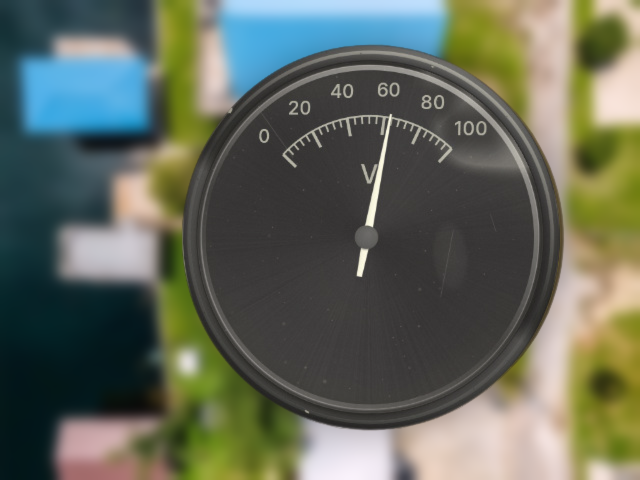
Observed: 64 V
